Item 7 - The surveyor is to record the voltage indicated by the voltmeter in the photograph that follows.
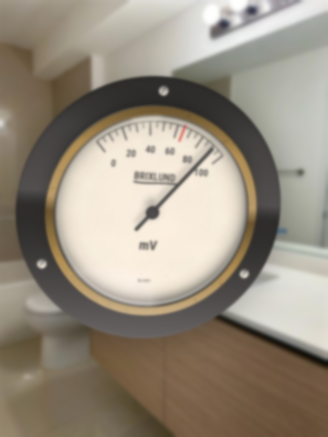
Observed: 90 mV
